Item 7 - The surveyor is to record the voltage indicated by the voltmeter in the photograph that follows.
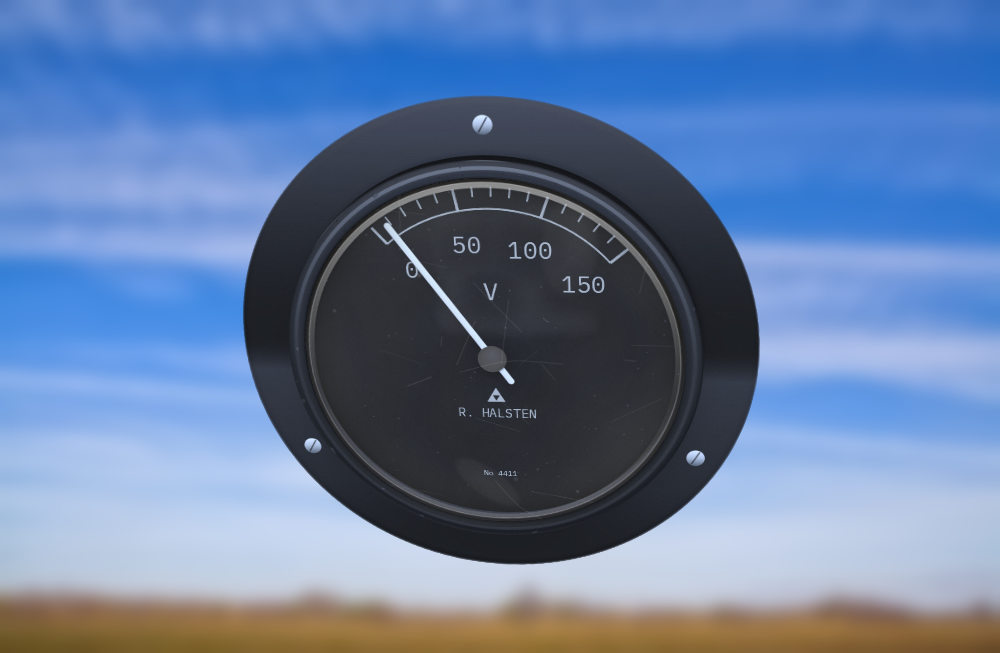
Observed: 10 V
